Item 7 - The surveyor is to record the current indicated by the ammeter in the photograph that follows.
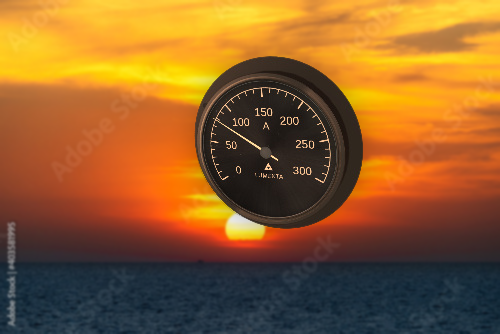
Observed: 80 A
